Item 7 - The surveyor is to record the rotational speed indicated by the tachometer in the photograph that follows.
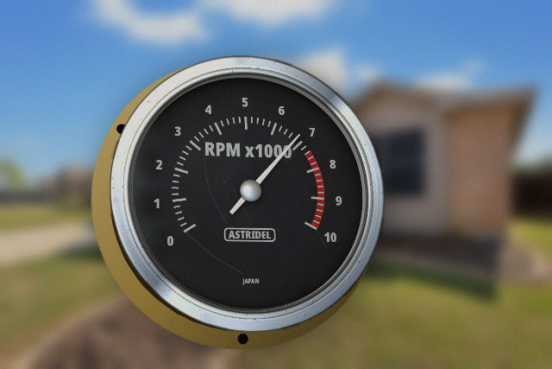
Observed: 6800 rpm
